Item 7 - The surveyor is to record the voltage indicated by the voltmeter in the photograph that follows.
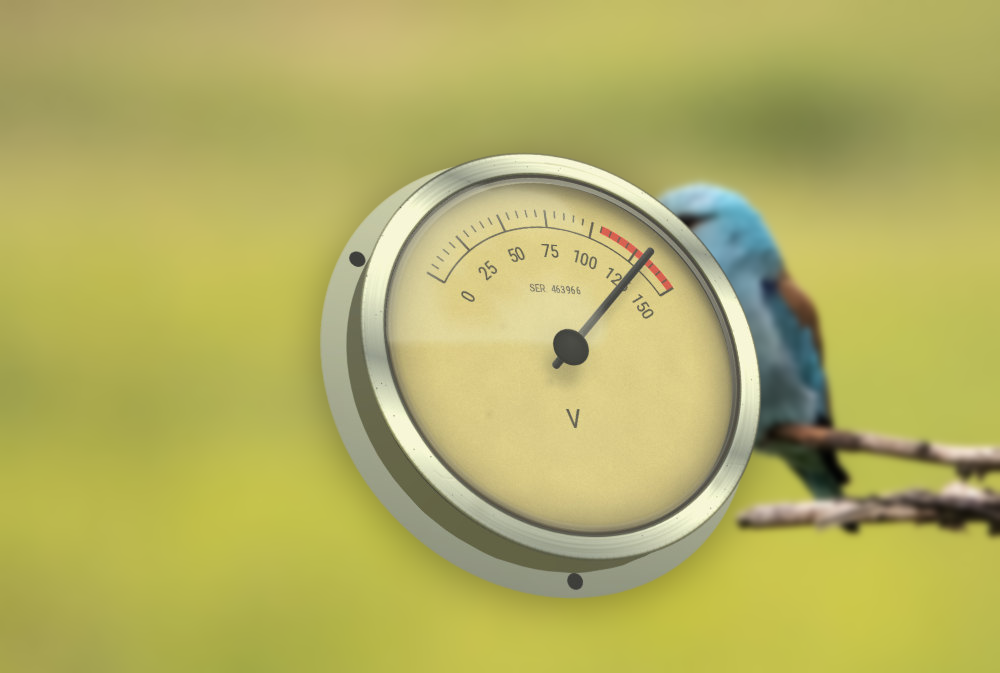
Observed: 130 V
